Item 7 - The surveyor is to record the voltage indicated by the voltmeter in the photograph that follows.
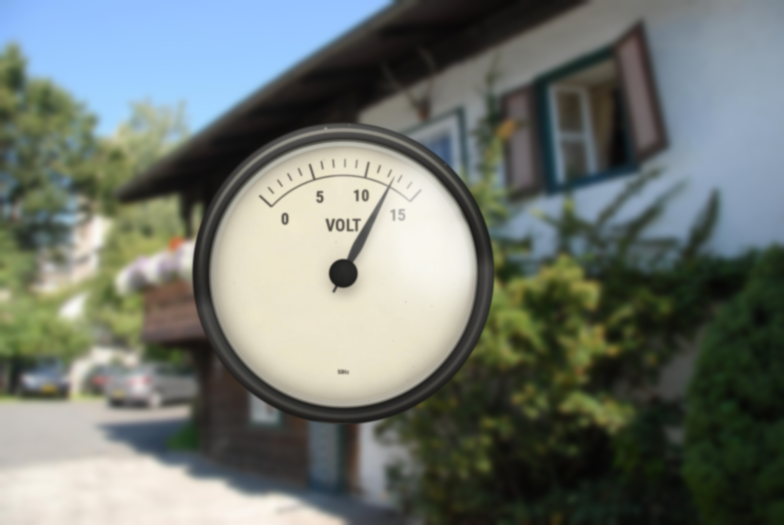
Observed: 12.5 V
